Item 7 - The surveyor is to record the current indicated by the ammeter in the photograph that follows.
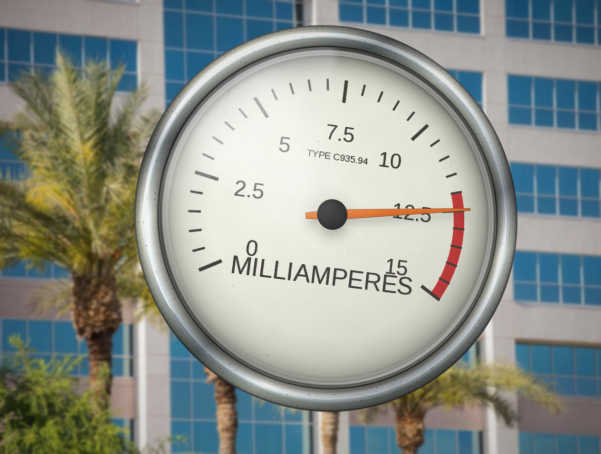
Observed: 12.5 mA
